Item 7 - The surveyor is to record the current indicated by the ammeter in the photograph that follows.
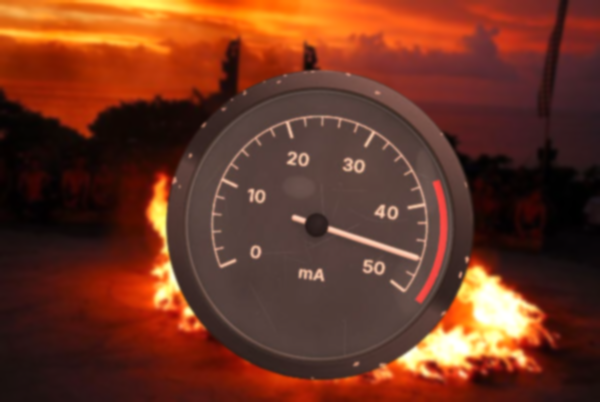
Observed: 46 mA
